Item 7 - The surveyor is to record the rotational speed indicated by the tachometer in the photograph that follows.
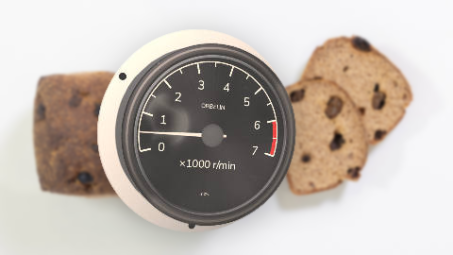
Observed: 500 rpm
